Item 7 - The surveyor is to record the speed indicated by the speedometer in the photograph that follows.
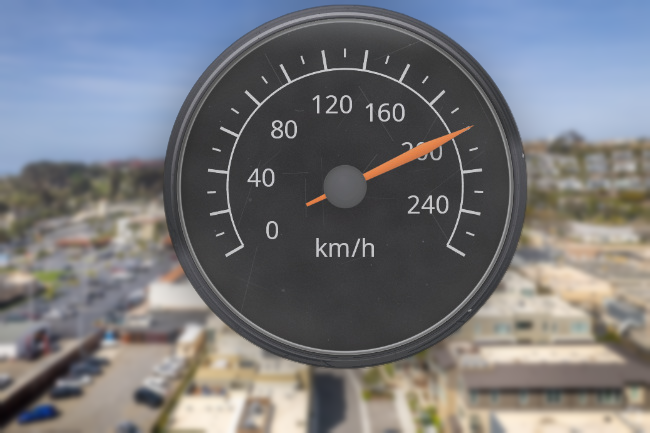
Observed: 200 km/h
